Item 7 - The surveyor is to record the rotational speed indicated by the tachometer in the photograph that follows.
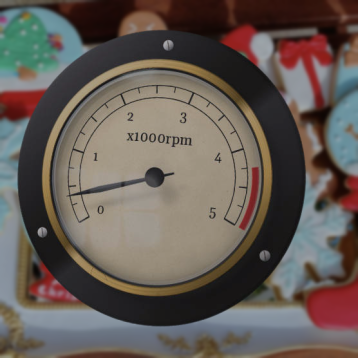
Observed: 375 rpm
